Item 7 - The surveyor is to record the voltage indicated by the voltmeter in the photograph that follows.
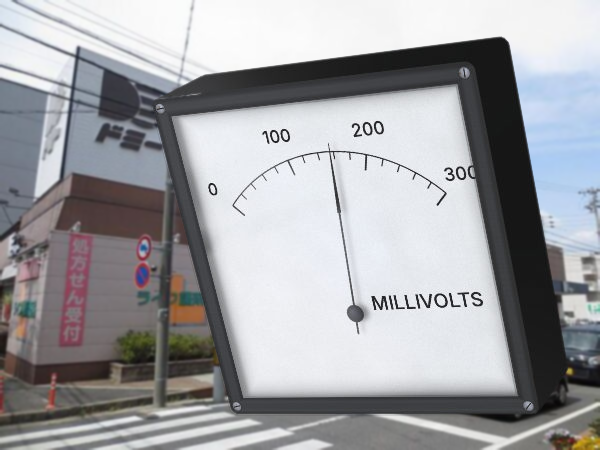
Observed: 160 mV
